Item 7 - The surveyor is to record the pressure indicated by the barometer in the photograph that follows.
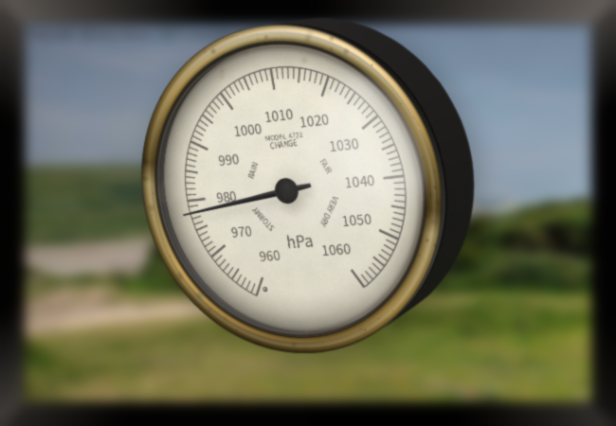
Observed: 978 hPa
